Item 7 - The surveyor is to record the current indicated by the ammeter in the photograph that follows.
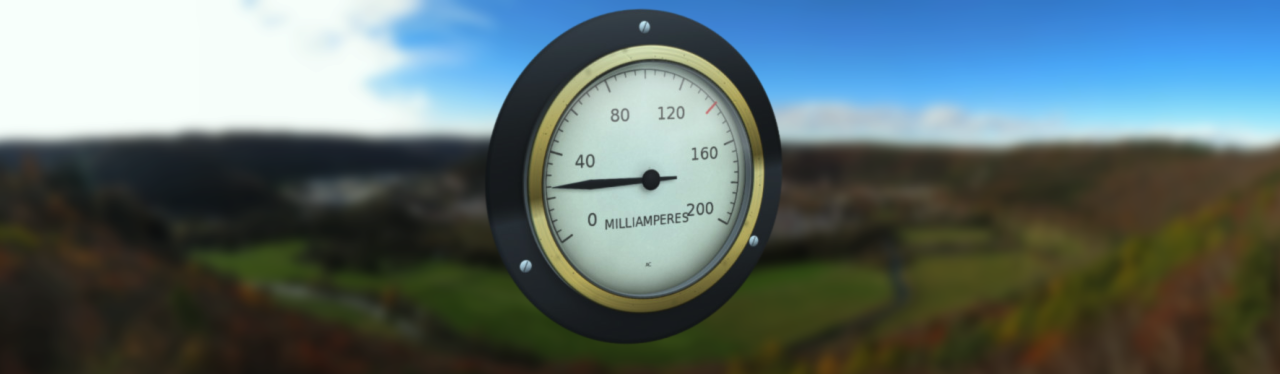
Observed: 25 mA
